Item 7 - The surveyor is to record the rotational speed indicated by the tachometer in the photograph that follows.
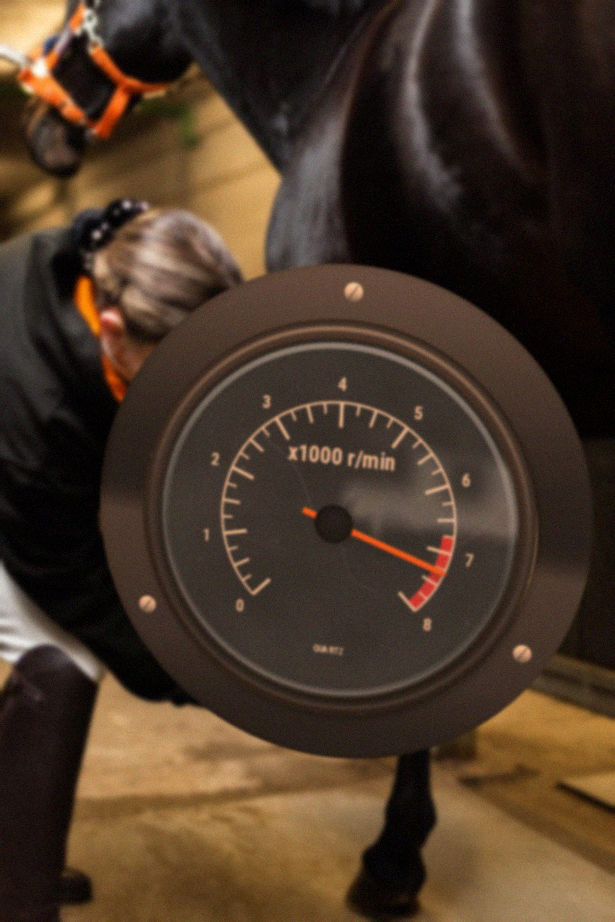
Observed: 7250 rpm
